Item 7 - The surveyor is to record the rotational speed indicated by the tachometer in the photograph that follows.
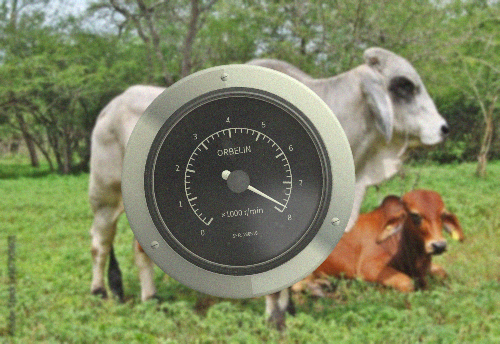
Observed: 7800 rpm
